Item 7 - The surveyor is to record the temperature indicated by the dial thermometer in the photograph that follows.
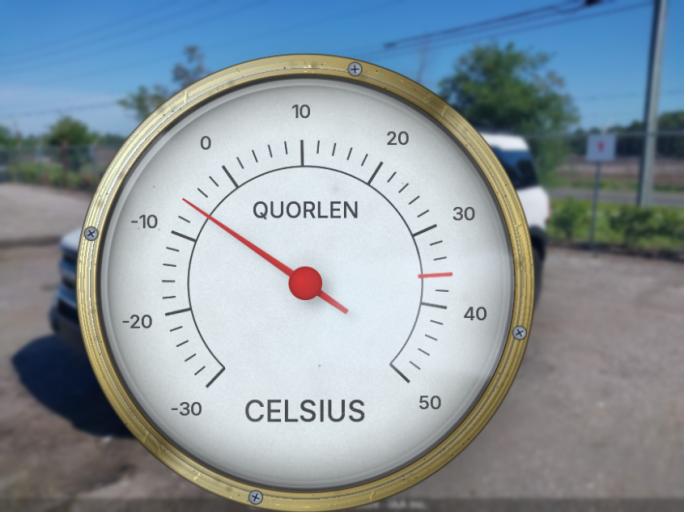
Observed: -6 °C
